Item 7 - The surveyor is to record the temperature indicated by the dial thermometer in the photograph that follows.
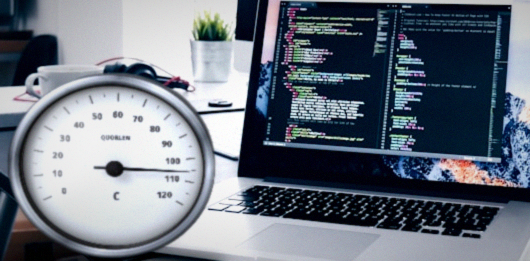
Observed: 105 °C
